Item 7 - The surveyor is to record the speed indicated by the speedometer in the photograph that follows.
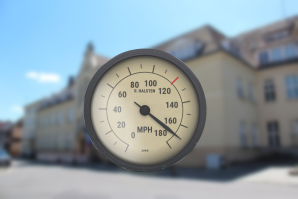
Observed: 170 mph
